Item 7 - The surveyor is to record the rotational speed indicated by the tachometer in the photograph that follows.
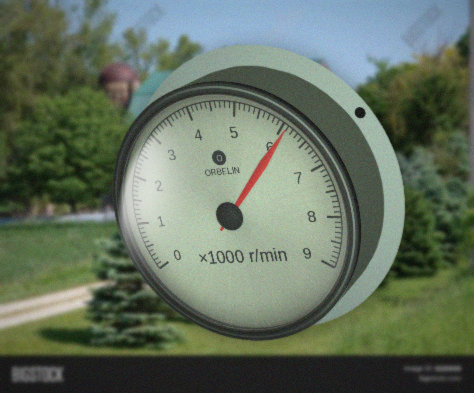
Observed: 6100 rpm
